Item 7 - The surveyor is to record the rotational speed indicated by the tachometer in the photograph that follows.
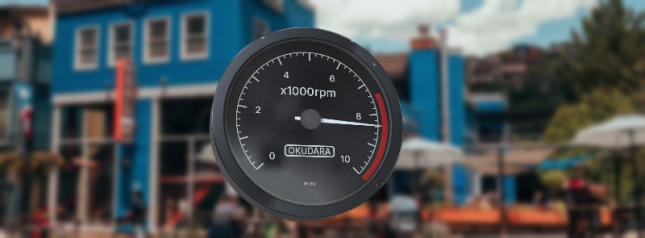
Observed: 8400 rpm
